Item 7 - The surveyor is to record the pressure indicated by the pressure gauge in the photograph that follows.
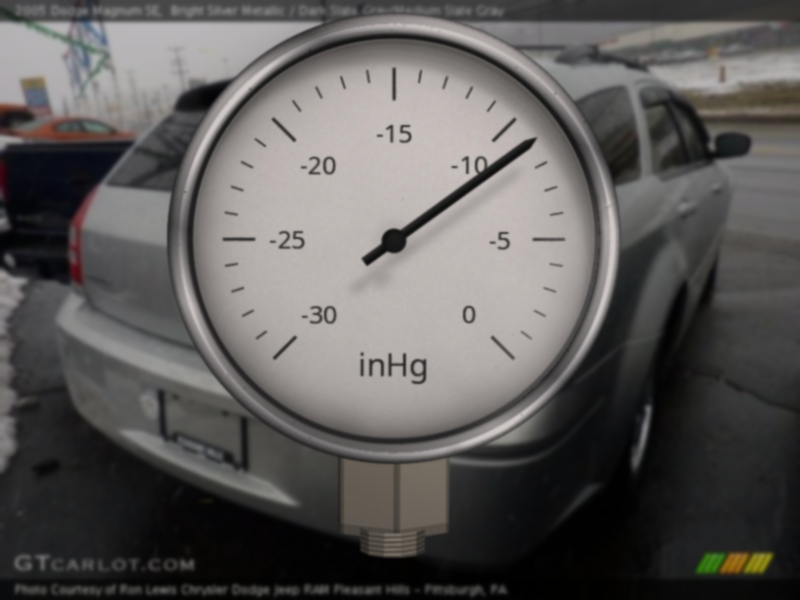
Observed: -9 inHg
